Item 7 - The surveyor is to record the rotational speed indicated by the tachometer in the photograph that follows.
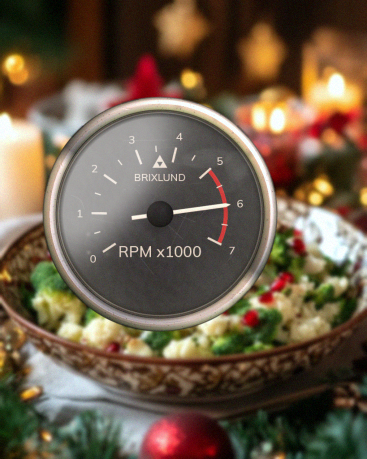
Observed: 6000 rpm
